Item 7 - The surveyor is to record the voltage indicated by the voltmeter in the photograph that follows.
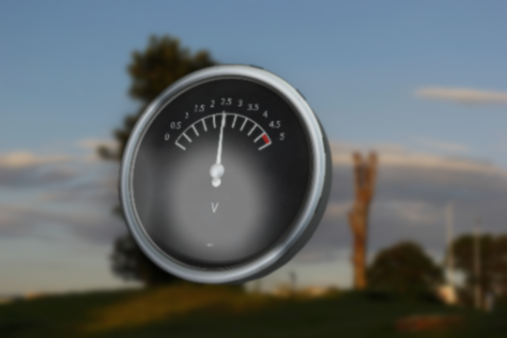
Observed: 2.5 V
